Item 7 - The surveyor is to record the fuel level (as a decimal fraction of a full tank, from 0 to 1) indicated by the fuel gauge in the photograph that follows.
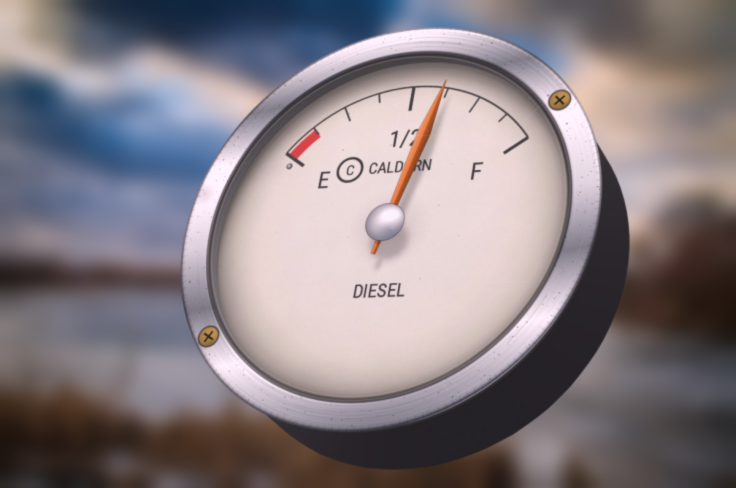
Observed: 0.625
